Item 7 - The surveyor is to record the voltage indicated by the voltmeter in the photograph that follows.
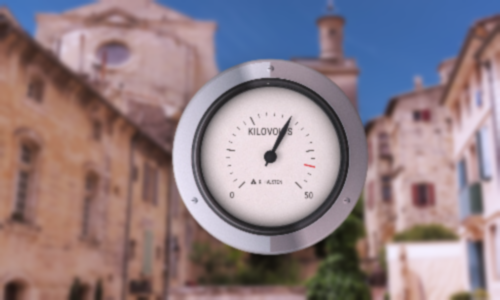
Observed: 30 kV
